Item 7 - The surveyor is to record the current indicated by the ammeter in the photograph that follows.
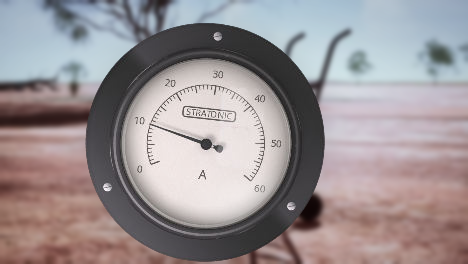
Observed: 10 A
